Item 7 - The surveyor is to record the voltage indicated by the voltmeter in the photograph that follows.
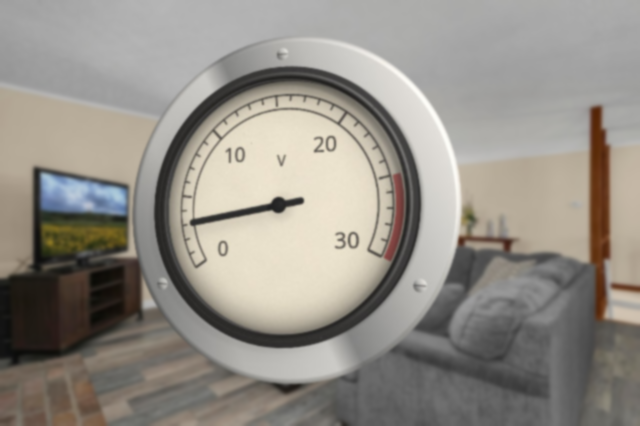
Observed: 3 V
